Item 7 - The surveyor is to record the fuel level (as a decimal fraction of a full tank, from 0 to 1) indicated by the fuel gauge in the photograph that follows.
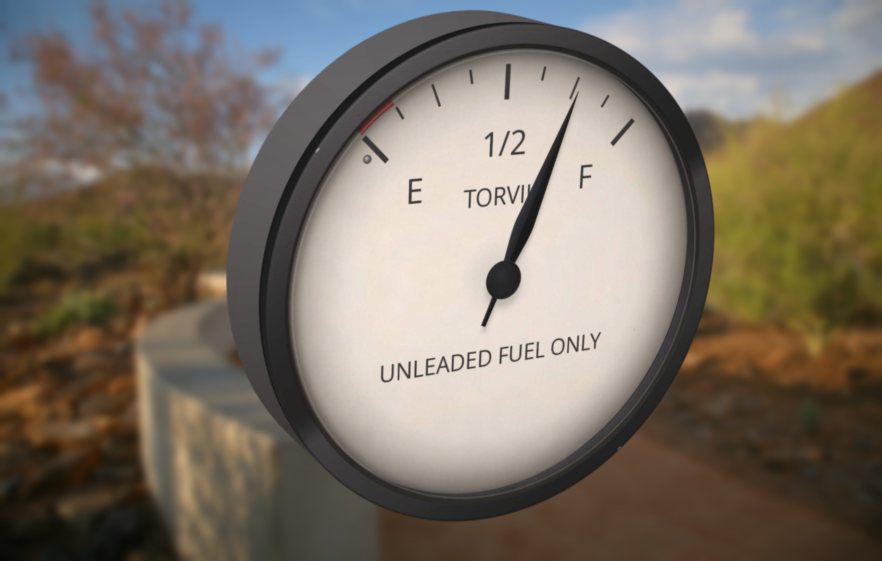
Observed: 0.75
